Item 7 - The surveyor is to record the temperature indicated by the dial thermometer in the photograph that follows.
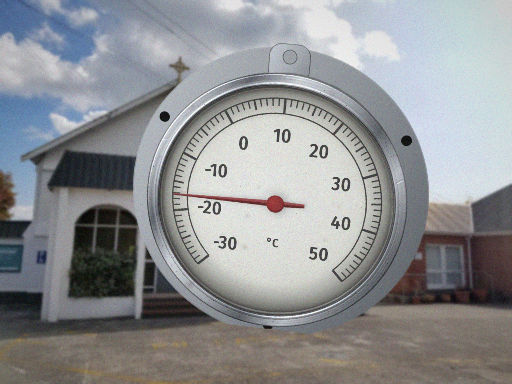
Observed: -17 °C
